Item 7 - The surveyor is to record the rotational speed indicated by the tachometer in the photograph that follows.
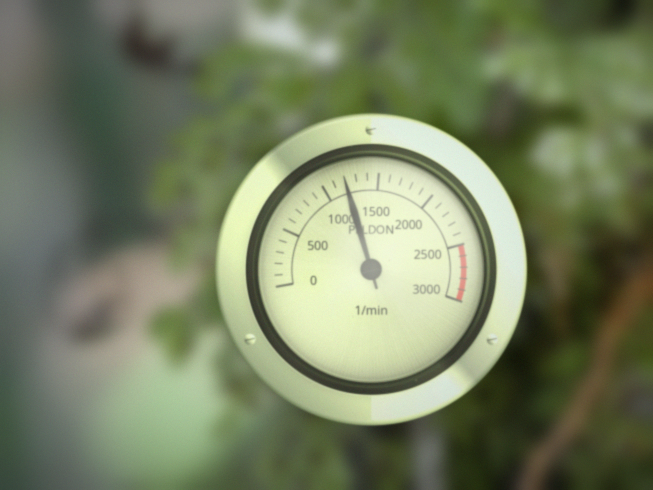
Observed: 1200 rpm
